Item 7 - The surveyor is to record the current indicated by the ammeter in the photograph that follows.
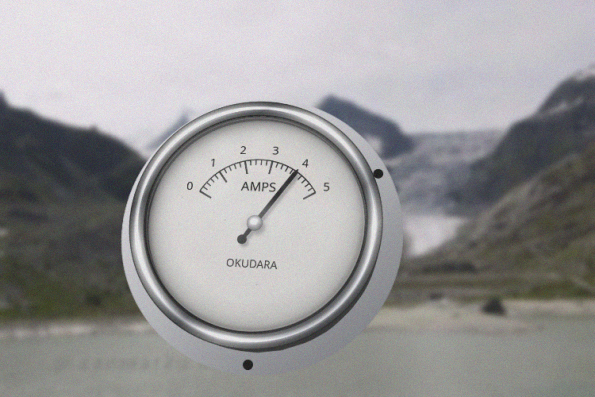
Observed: 4 A
